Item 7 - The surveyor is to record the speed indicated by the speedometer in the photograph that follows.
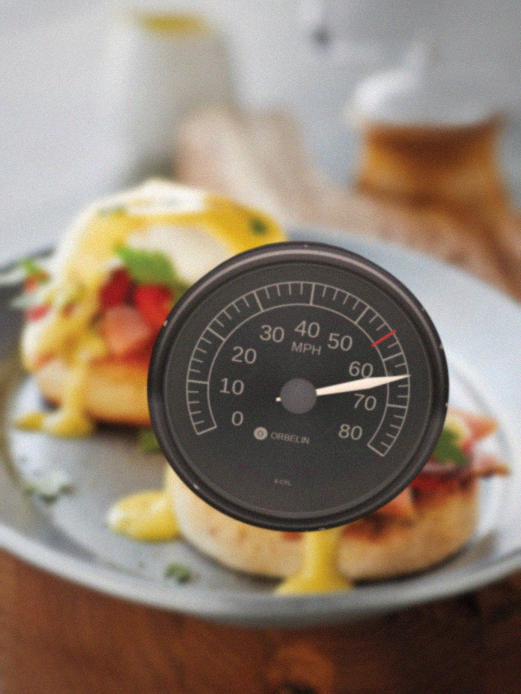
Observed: 64 mph
